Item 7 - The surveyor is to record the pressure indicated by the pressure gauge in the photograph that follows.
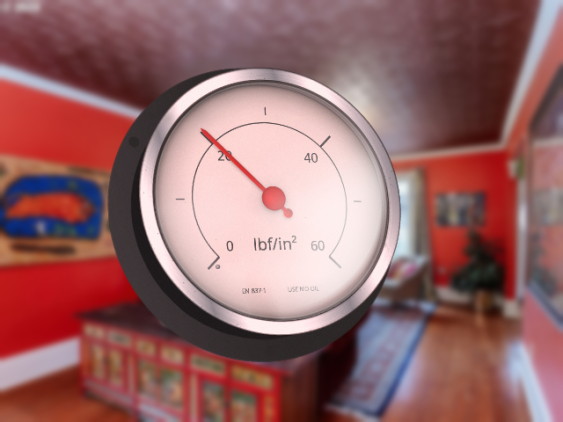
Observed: 20 psi
